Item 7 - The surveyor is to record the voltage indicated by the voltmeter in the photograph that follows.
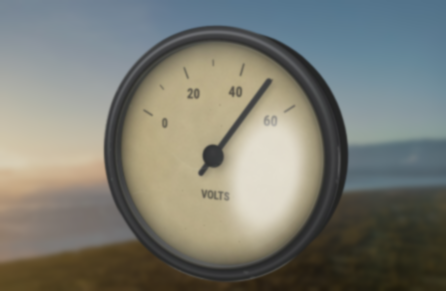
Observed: 50 V
